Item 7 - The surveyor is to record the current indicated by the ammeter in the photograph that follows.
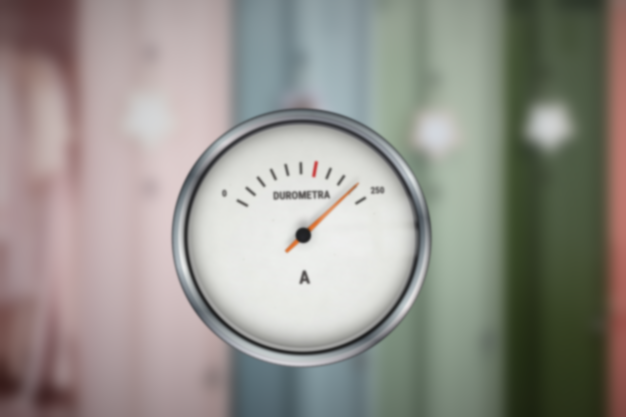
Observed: 225 A
